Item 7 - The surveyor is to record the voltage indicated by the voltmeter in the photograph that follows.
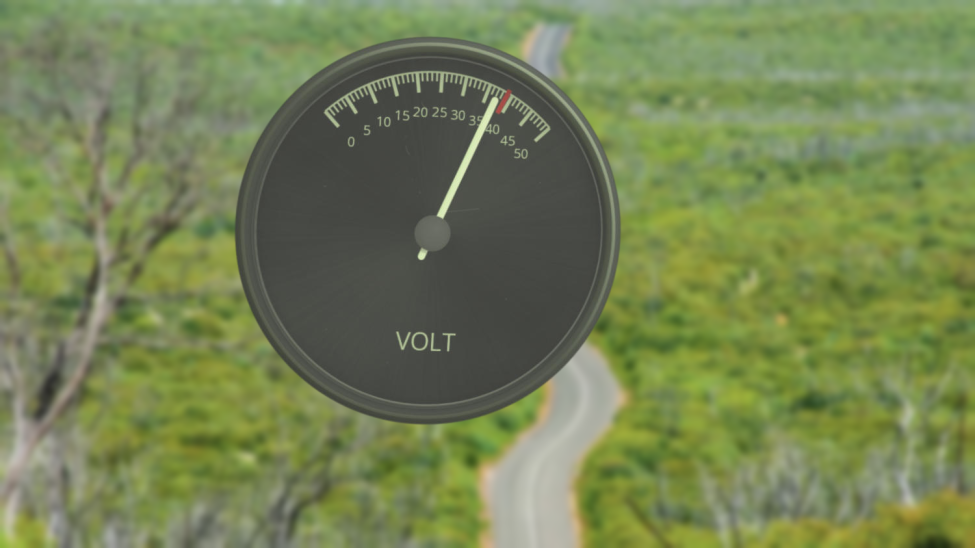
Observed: 37 V
